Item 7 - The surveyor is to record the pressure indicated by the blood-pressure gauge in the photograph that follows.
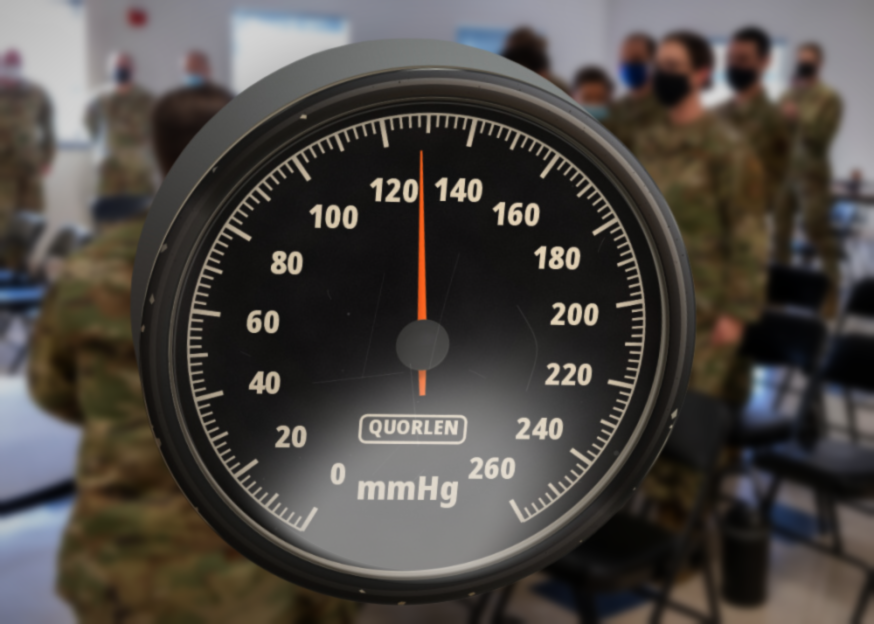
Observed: 128 mmHg
